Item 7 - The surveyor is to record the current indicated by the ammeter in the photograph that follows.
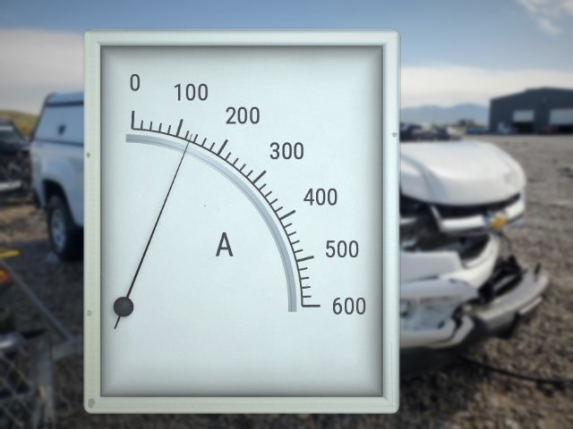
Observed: 130 A
